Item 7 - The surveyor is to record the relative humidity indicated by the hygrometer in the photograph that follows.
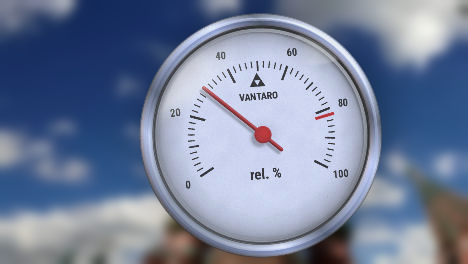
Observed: 30 %
